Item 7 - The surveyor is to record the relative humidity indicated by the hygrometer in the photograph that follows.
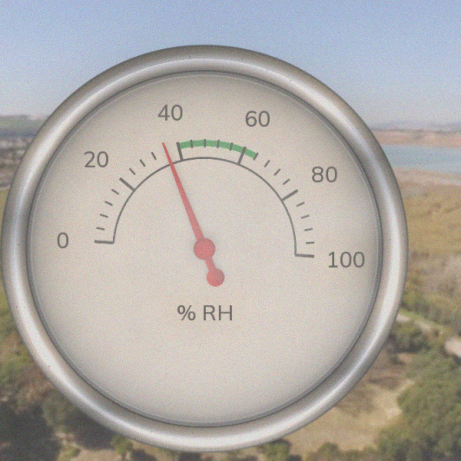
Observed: 36 %
